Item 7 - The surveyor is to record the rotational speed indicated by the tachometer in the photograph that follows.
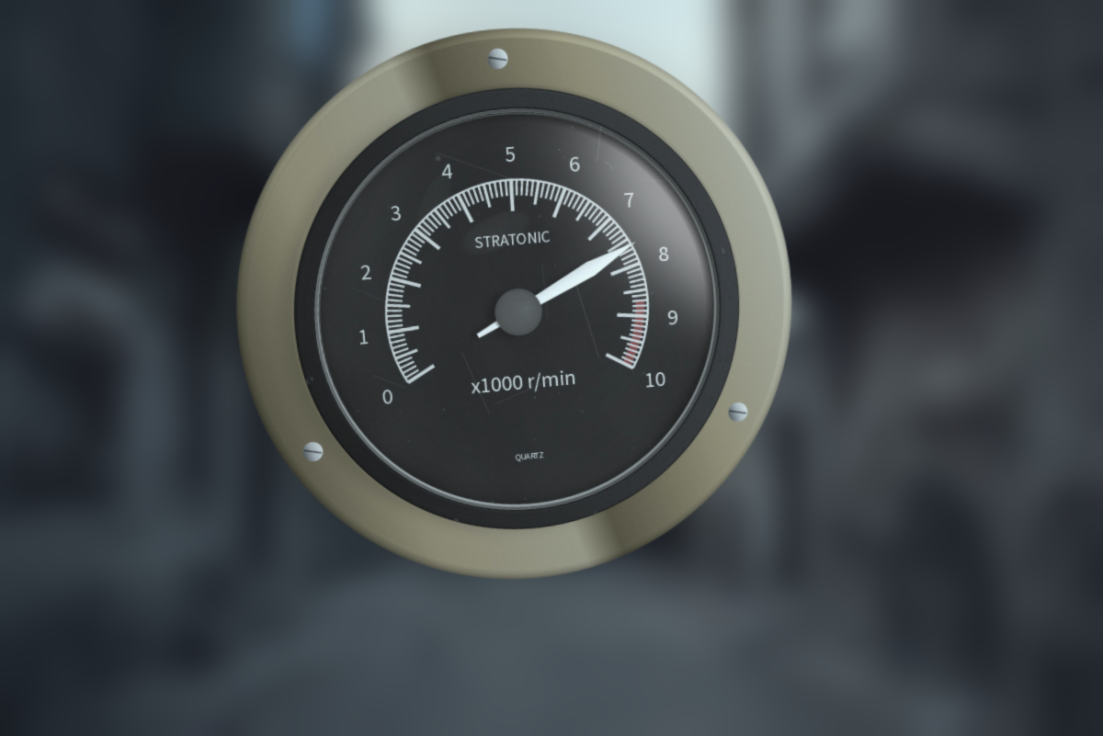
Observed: 7600 rpm
